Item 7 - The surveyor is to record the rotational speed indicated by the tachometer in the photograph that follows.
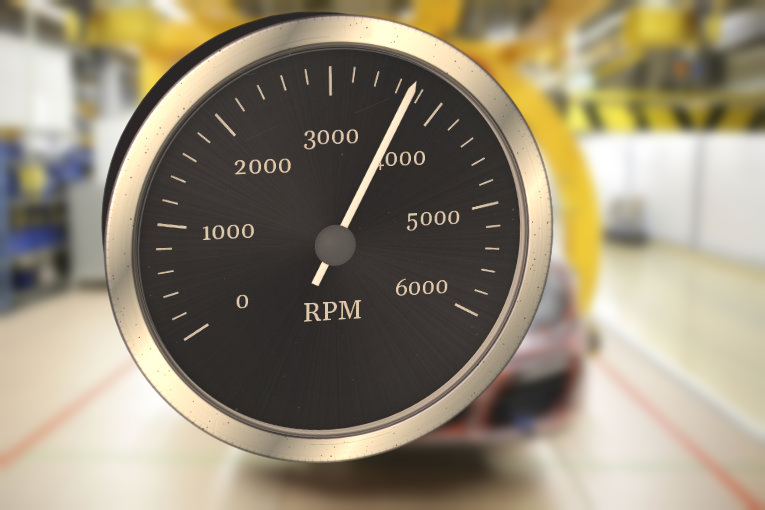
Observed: 3700 rpm
